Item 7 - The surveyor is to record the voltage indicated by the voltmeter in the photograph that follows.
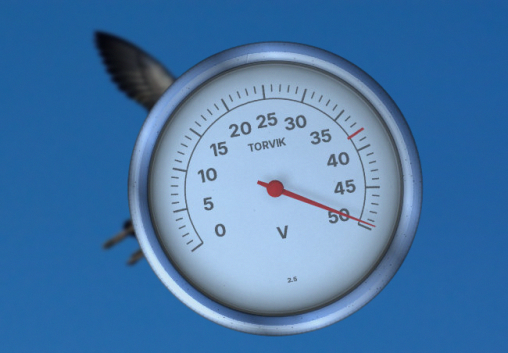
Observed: 49.5 V
